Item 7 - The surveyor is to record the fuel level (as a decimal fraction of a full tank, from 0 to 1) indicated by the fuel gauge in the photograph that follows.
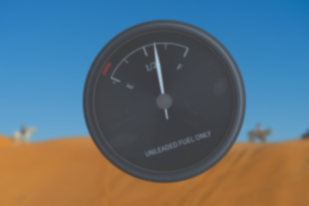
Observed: 0.625
